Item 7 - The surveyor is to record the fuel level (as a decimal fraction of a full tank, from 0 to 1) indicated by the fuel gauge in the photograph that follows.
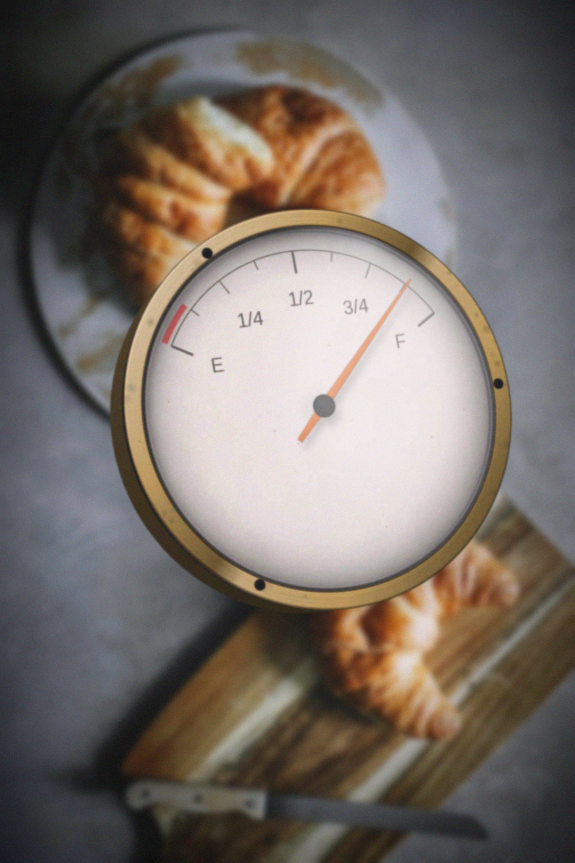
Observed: 0.875
